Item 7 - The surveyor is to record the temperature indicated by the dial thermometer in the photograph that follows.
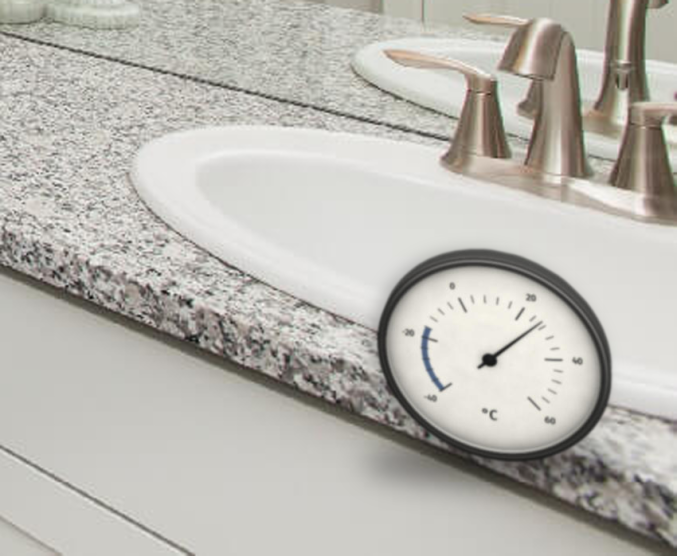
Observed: 26 °C
